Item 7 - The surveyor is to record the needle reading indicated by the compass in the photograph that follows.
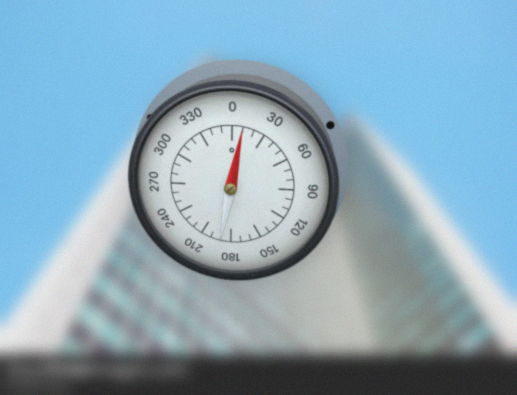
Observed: 10 °
